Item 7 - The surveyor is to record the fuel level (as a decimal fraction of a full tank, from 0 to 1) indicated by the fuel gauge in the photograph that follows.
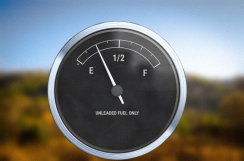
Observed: 0.25
